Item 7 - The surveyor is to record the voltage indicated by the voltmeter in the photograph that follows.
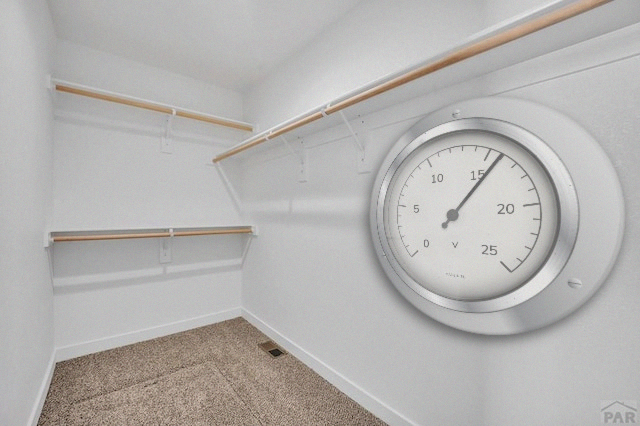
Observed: 16 V
